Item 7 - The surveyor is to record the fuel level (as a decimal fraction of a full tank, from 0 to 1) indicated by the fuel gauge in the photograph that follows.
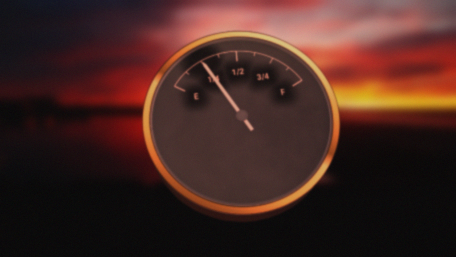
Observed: 0.25
